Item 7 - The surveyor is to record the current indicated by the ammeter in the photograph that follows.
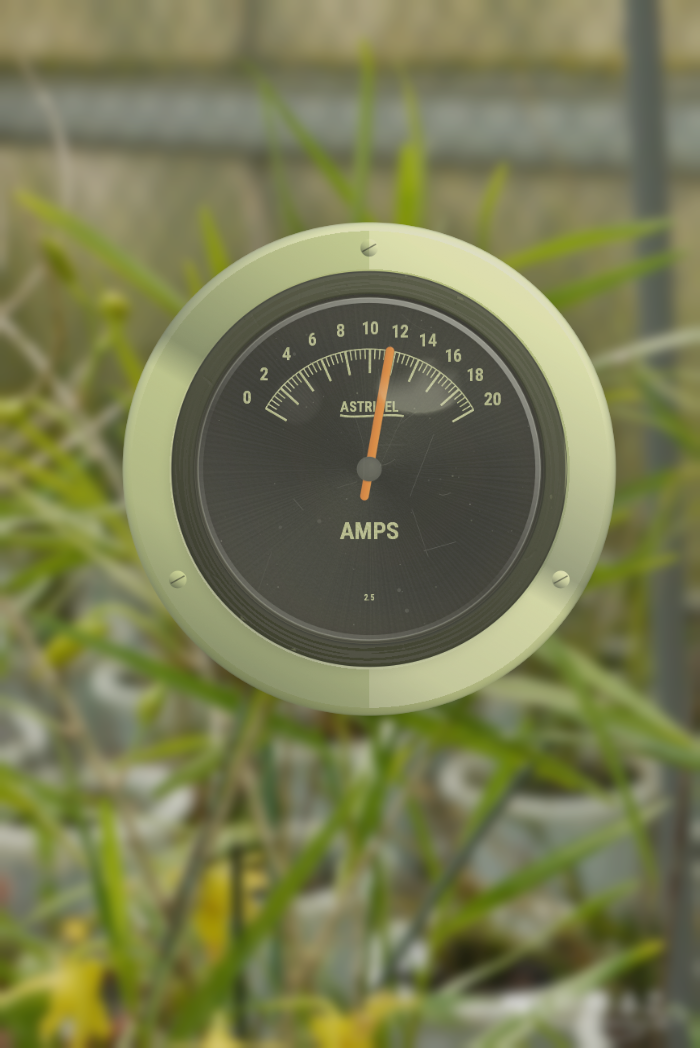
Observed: 11.6 A
